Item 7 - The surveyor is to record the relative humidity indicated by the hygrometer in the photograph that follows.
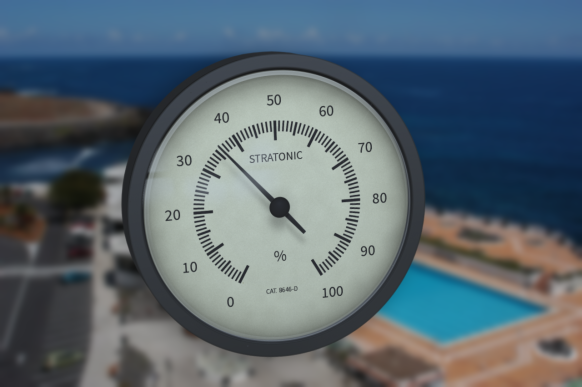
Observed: 36 %
